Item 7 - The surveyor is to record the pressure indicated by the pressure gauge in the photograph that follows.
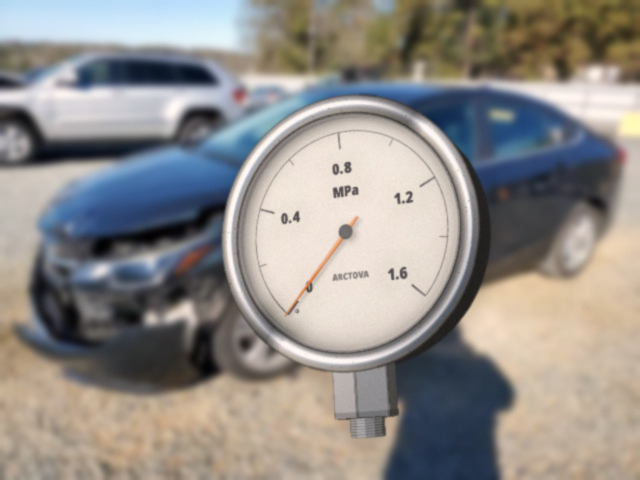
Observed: 0 MPa
